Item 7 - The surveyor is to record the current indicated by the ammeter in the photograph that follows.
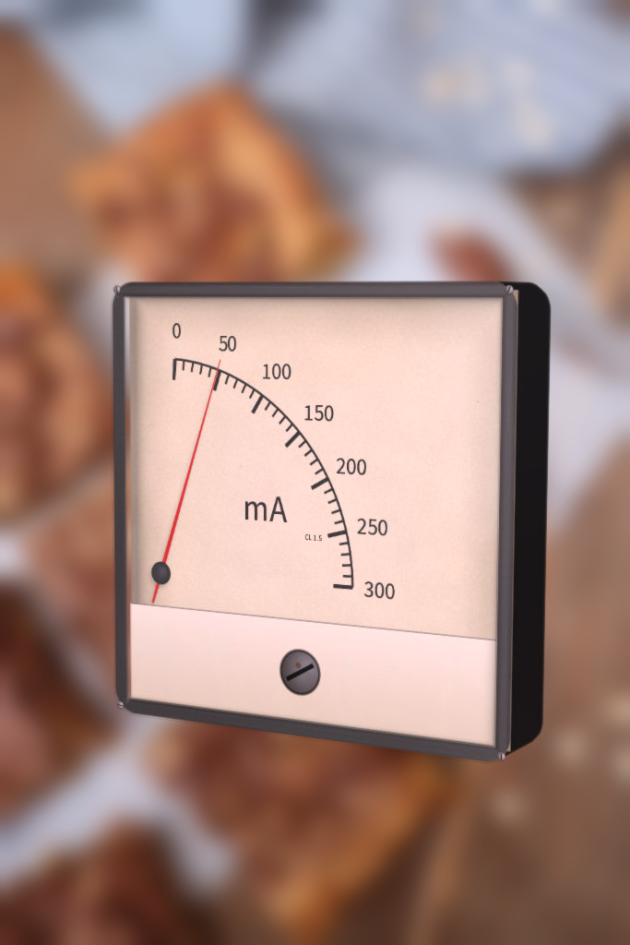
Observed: 50 mA
